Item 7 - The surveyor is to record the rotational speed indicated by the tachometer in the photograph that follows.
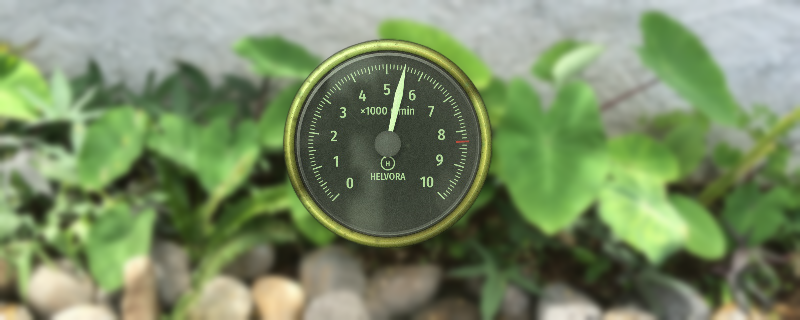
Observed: 5500 rpm
